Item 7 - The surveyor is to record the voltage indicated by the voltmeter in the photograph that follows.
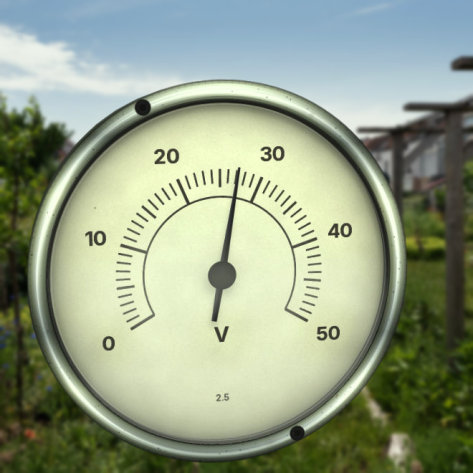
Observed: 27 V
